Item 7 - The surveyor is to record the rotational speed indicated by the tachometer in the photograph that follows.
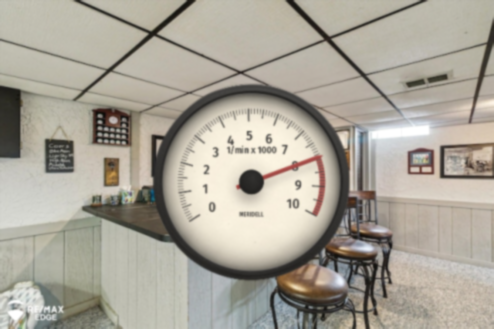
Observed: 8000 rpm
